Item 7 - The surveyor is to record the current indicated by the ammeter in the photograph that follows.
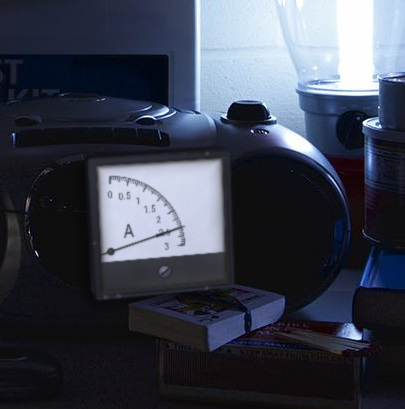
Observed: 2.5 A
